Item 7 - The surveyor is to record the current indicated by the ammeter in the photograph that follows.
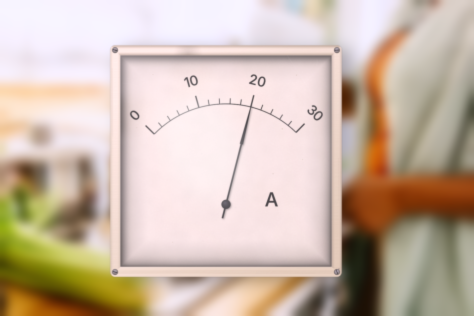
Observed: 20 A
